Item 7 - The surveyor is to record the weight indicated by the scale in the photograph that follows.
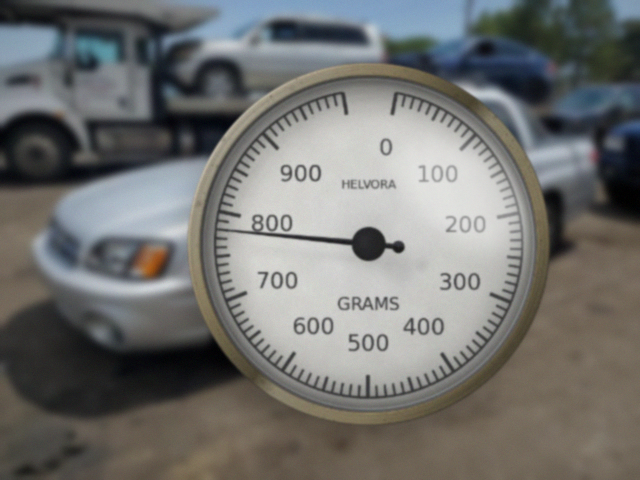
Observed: 780 g
